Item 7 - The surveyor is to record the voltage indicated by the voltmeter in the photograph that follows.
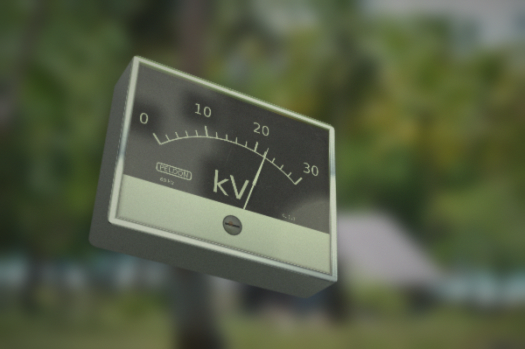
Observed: 22 kV
